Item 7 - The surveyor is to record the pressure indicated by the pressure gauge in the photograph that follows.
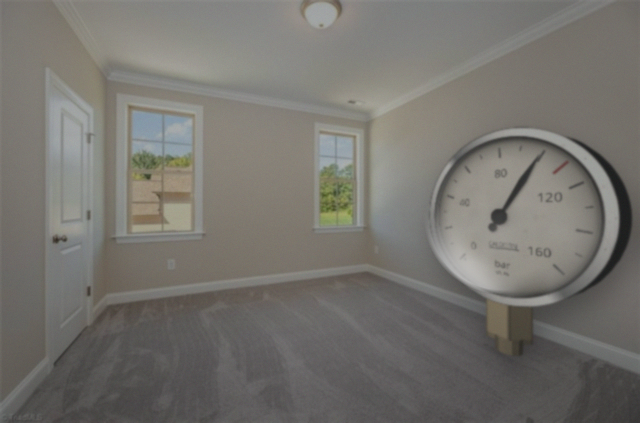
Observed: 100 bar
